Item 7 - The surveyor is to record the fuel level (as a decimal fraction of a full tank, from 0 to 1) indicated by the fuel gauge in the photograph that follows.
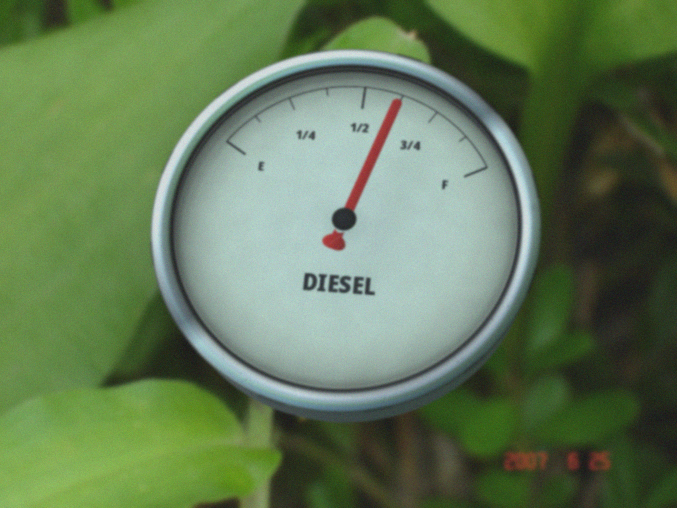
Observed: 0.625
